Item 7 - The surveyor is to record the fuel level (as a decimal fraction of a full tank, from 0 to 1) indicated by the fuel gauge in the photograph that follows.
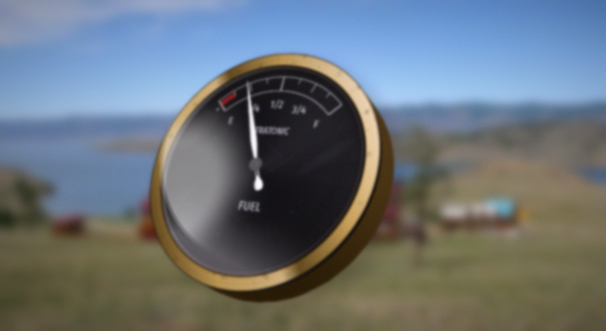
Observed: 0.25
